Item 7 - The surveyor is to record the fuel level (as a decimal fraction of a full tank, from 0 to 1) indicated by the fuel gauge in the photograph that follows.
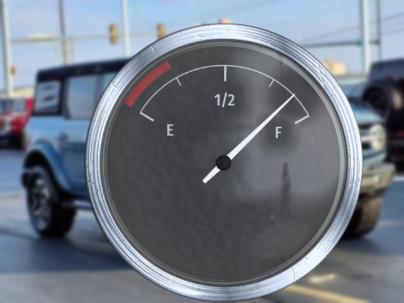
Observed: 0.875
